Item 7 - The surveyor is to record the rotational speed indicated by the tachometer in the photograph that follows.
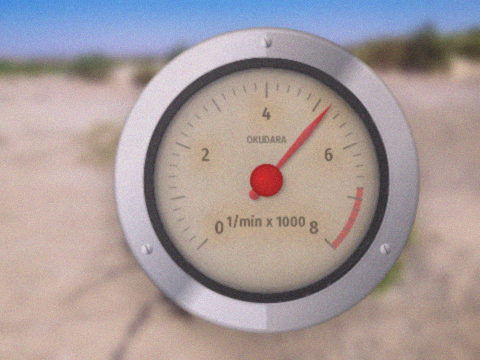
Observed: 5200 rpm
